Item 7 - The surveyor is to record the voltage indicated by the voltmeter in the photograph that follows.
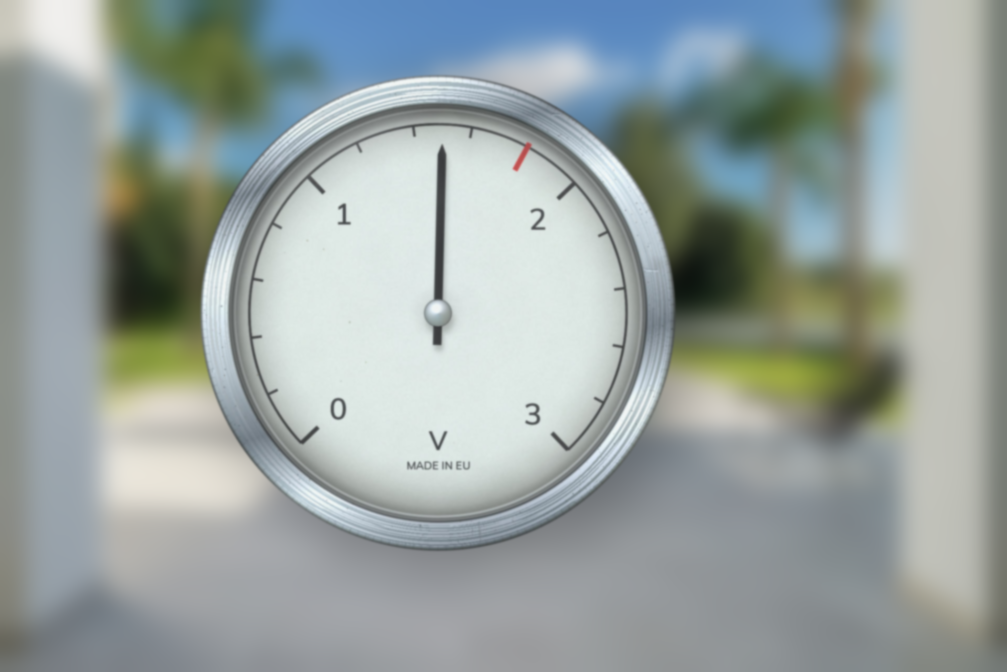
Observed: 1.5 V
